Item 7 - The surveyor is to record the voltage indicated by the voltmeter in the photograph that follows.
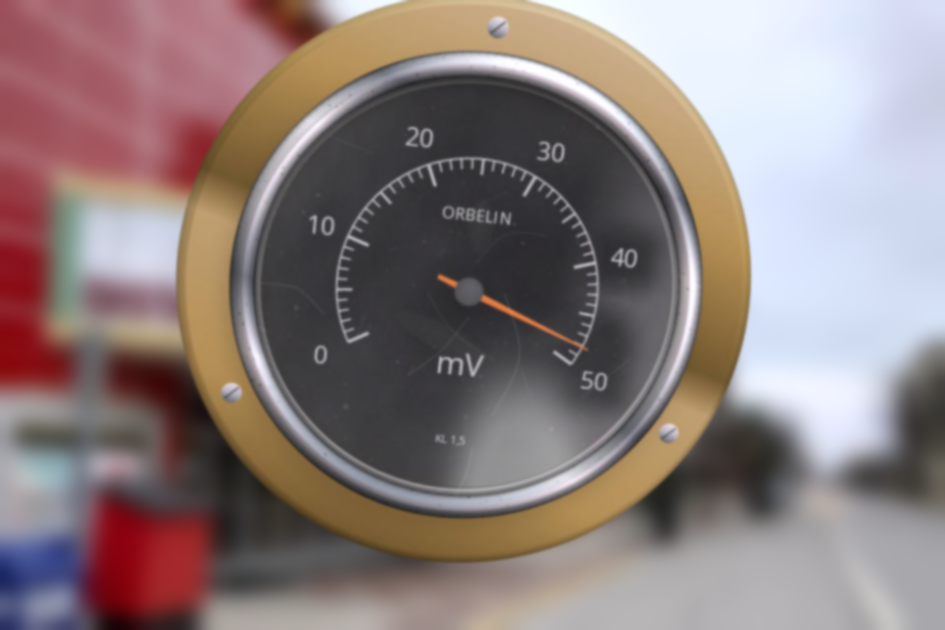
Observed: 48 mV
